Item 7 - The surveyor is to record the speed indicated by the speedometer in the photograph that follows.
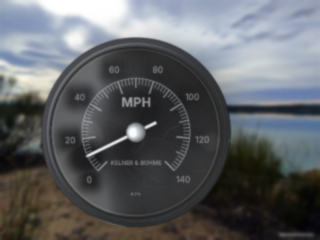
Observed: 10 mph
